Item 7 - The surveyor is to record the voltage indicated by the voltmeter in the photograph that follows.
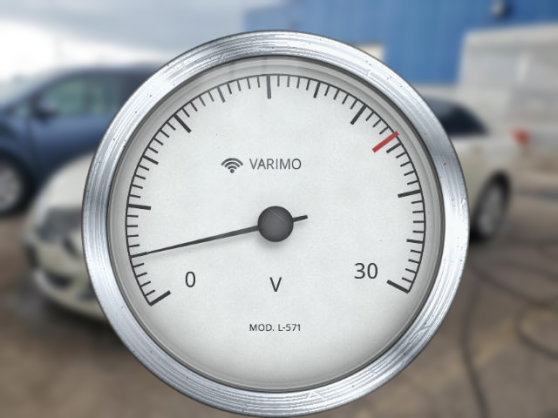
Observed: 2.5 V
